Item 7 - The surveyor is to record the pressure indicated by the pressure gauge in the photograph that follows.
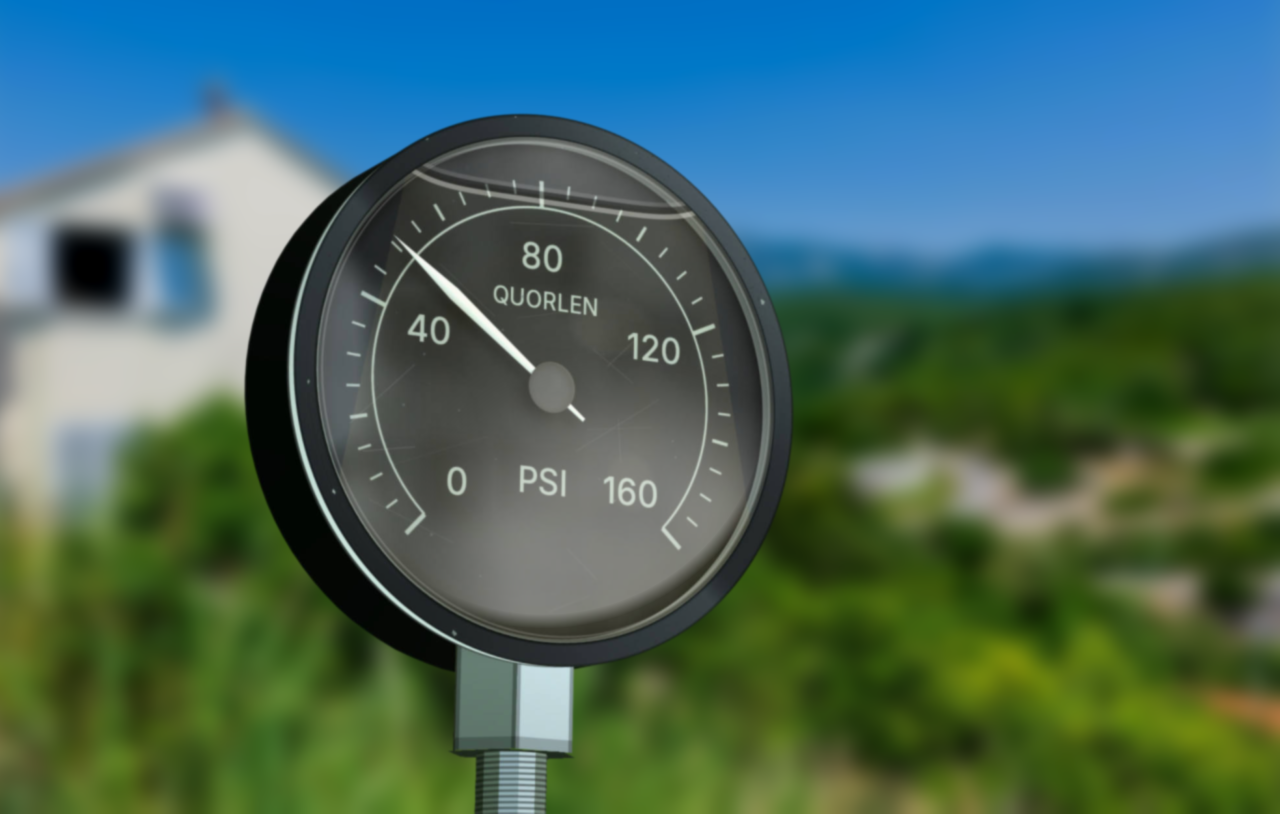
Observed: 50 psi
